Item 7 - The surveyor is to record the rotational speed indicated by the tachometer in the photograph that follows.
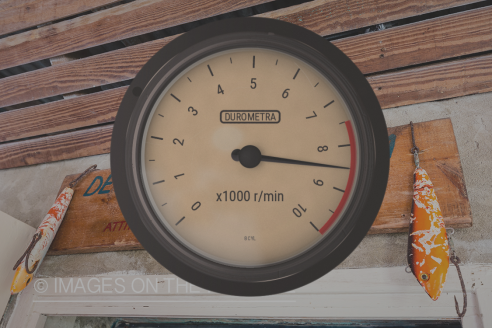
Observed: 8500 rpm
